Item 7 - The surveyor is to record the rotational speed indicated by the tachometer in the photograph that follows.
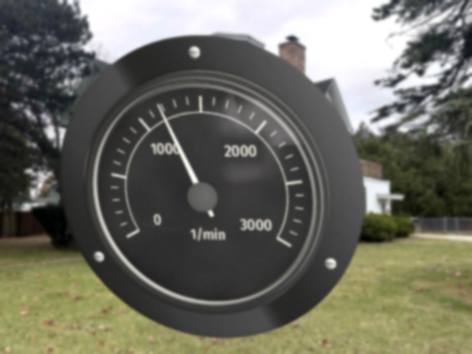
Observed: 1200 rpm
